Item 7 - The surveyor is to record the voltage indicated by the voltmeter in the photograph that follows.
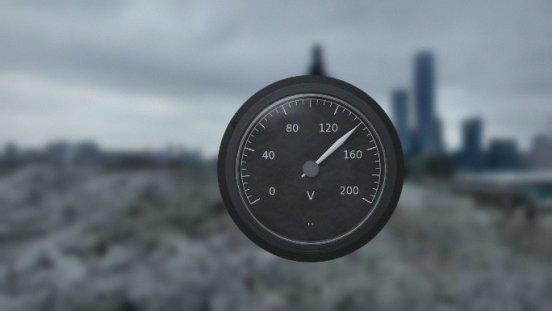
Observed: 140 V
